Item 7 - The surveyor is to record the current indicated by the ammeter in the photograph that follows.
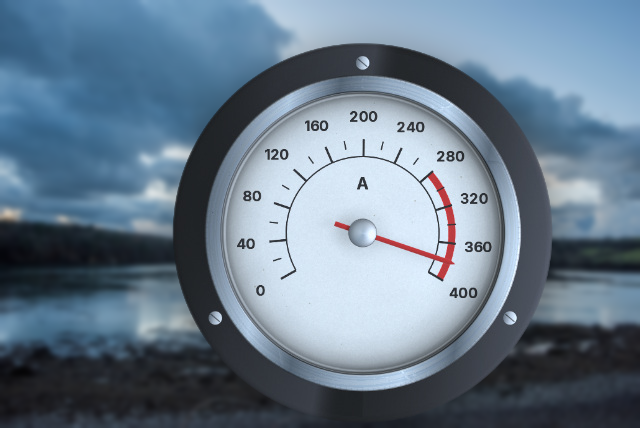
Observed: 380 A
